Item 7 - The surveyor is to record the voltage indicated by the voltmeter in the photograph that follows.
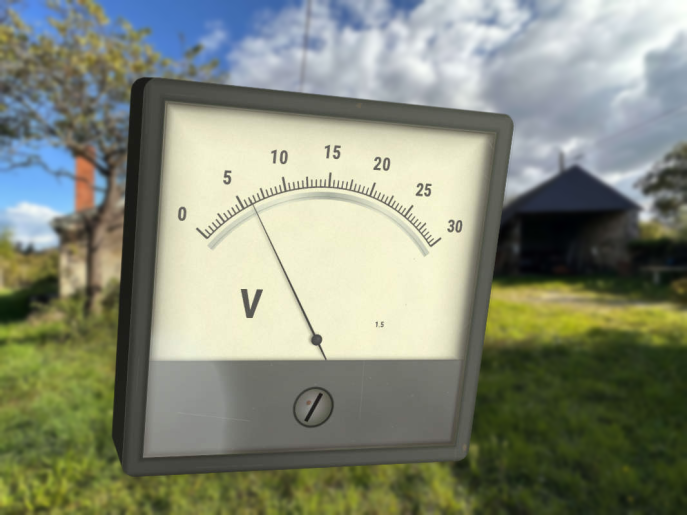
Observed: 6 V
